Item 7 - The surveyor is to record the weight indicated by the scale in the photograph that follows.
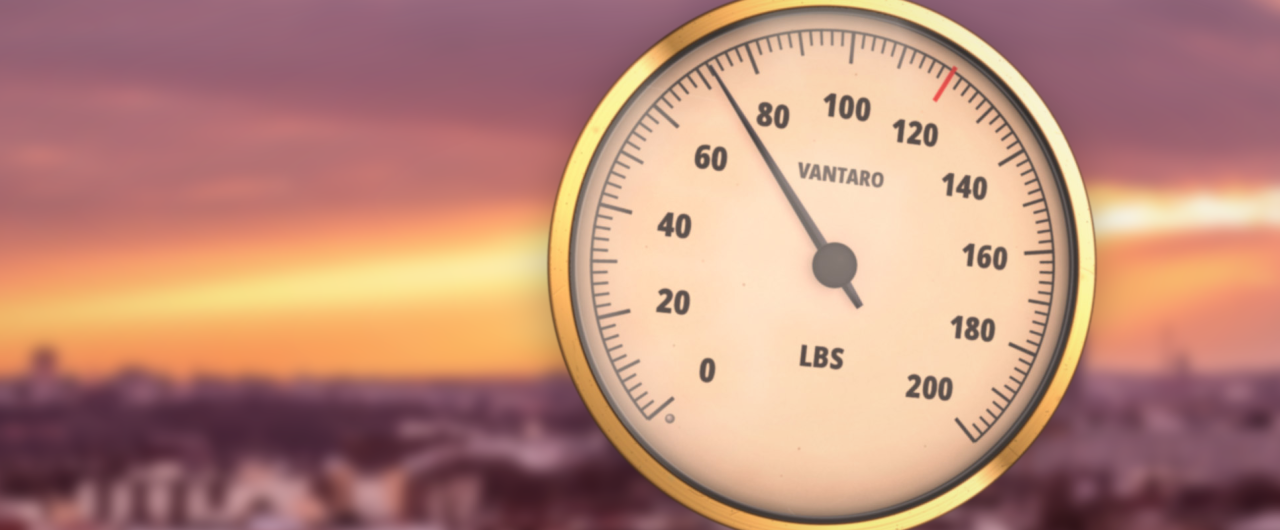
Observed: 72 lb
